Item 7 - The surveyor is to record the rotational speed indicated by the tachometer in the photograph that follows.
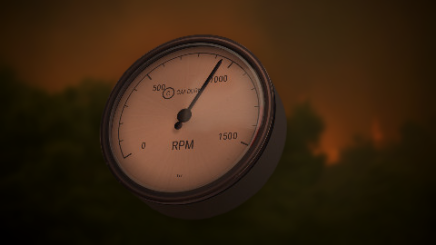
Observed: 950 rpm
